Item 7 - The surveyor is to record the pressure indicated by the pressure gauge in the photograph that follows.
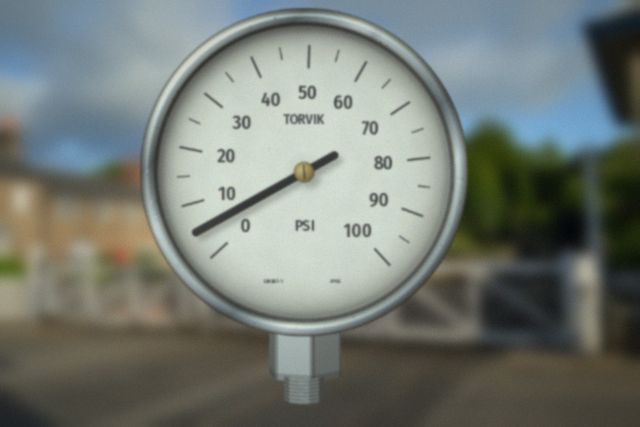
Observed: 5 psi
